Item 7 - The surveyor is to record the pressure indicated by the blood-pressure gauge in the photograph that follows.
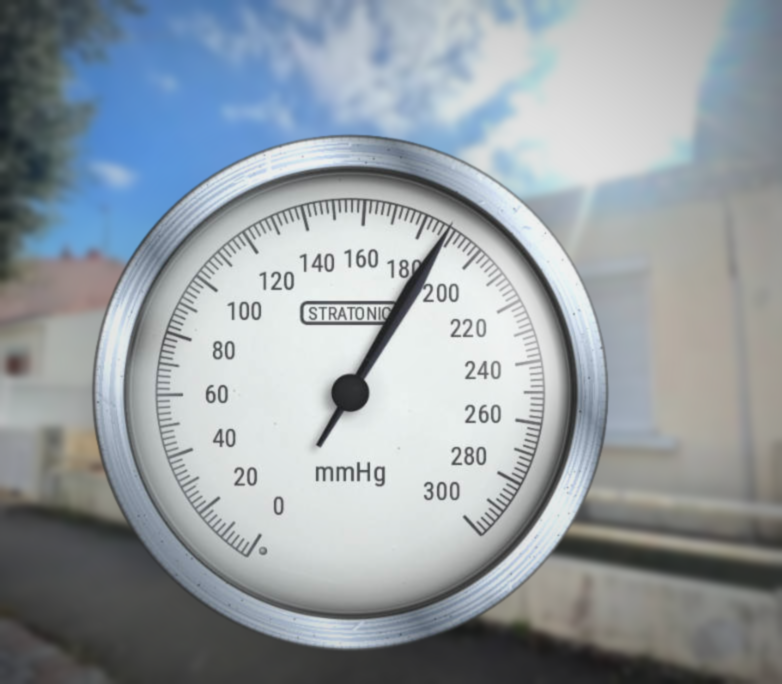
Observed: 188 mmHg
